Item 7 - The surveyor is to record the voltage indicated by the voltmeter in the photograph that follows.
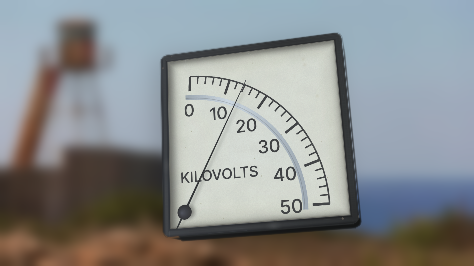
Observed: 14 kV
